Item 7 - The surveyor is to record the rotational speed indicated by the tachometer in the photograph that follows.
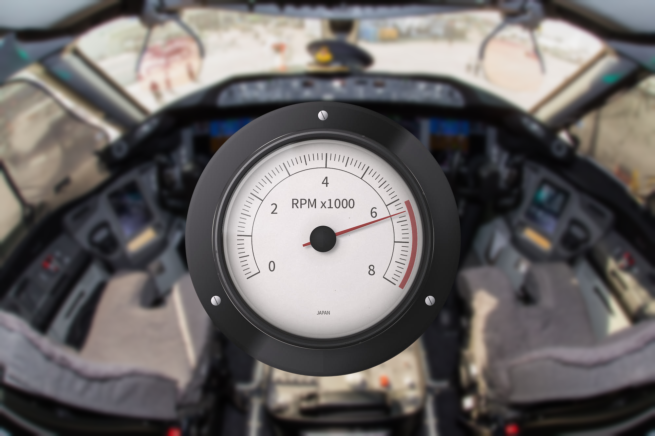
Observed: 6300 rpm
